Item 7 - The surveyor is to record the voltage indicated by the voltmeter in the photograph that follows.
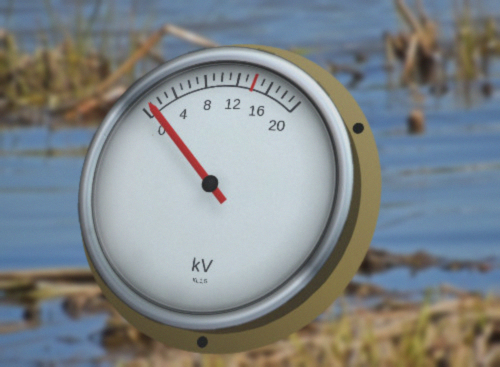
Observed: 1 kV
